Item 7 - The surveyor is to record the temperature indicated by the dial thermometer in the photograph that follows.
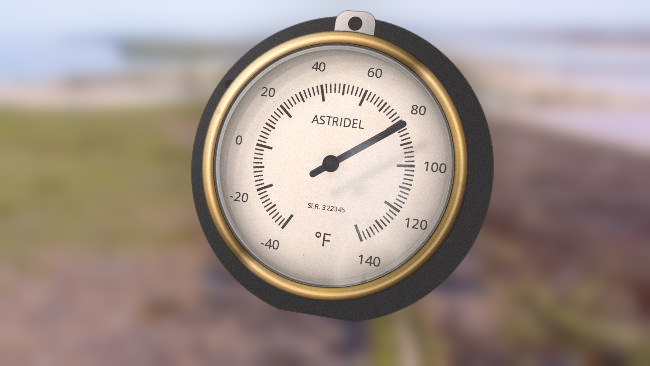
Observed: 82 °F
